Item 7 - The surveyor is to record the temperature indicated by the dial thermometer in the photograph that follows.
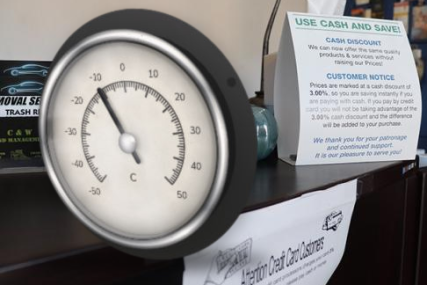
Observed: -10 °C
